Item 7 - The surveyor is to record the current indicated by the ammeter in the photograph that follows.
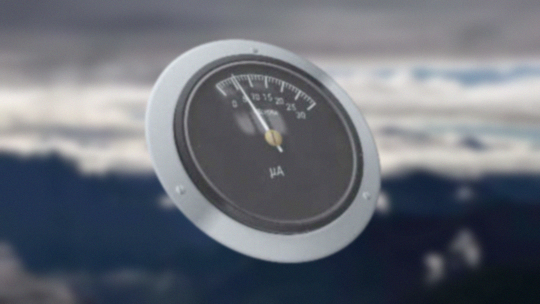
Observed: 5 µA
